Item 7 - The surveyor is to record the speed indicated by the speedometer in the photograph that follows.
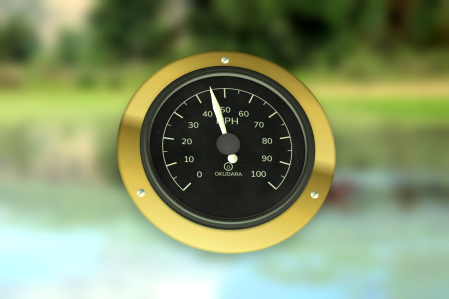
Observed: 45 mph
